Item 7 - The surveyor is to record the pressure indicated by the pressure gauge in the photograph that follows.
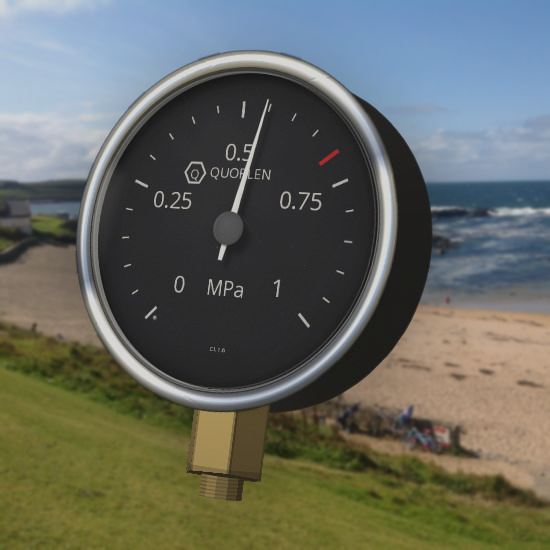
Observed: 0.55 MPa
